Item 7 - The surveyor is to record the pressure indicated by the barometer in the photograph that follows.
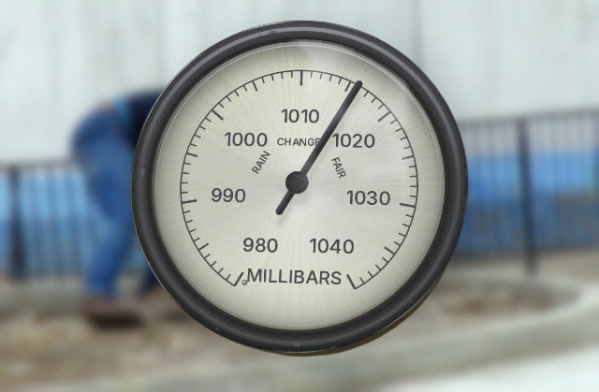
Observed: 1016 mbar
